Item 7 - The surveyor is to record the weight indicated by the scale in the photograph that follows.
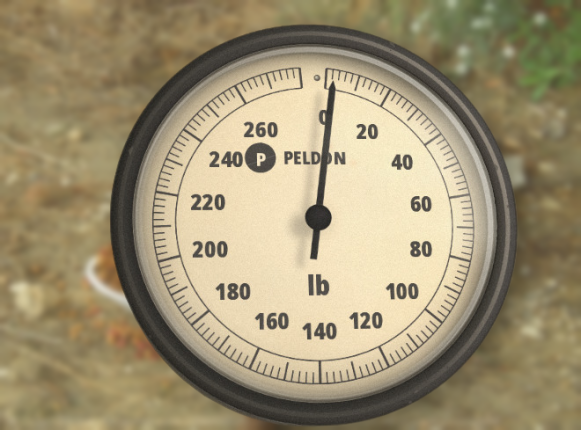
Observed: 2 lb
